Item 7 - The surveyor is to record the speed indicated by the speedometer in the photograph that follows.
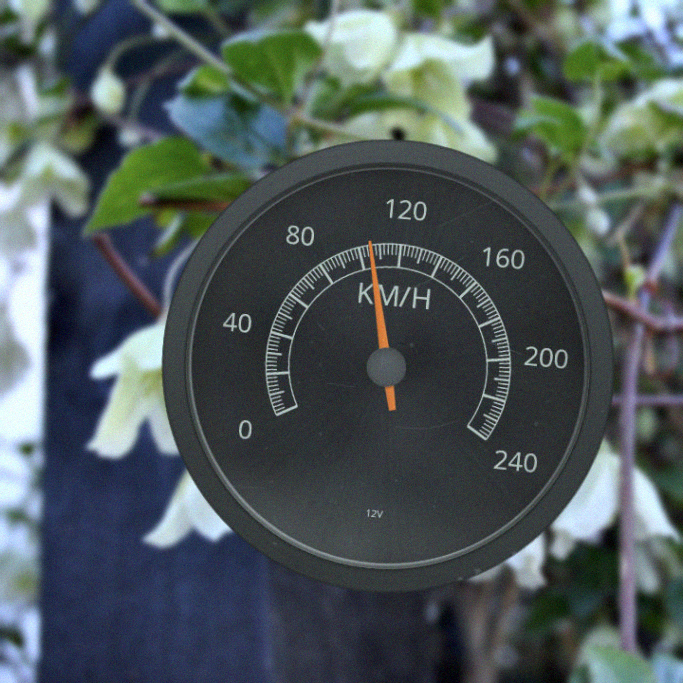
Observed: 106 km/h
